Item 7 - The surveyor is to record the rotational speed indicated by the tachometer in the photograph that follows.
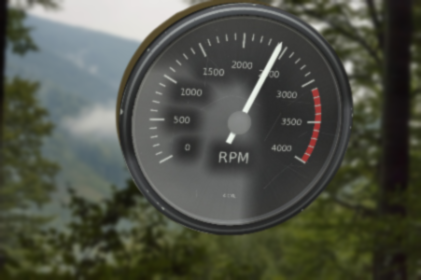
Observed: 2400 rpm
